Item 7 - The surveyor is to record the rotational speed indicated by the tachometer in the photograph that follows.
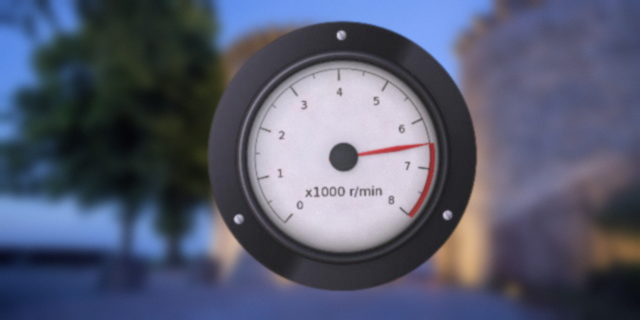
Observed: 6500 rpm
